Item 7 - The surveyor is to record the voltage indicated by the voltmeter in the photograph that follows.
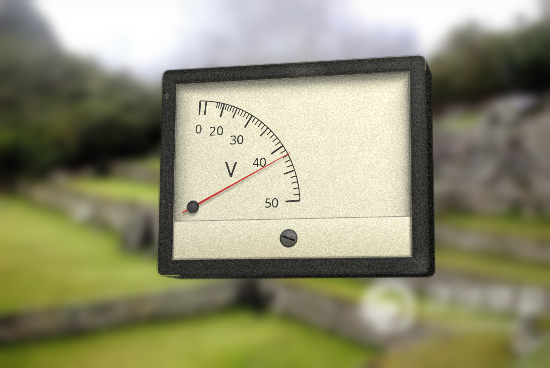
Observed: 42 V
